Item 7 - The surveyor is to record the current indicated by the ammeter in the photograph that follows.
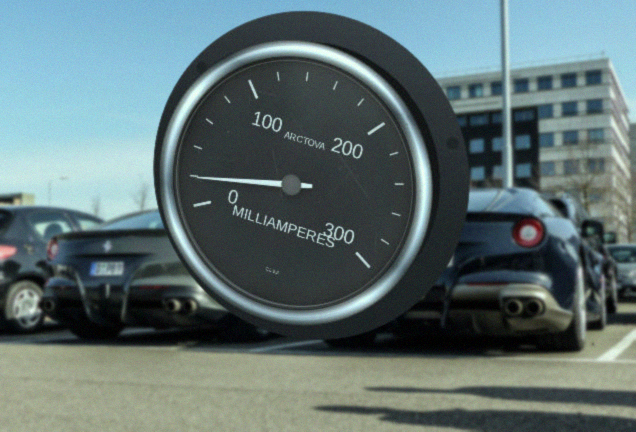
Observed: 20 mA
